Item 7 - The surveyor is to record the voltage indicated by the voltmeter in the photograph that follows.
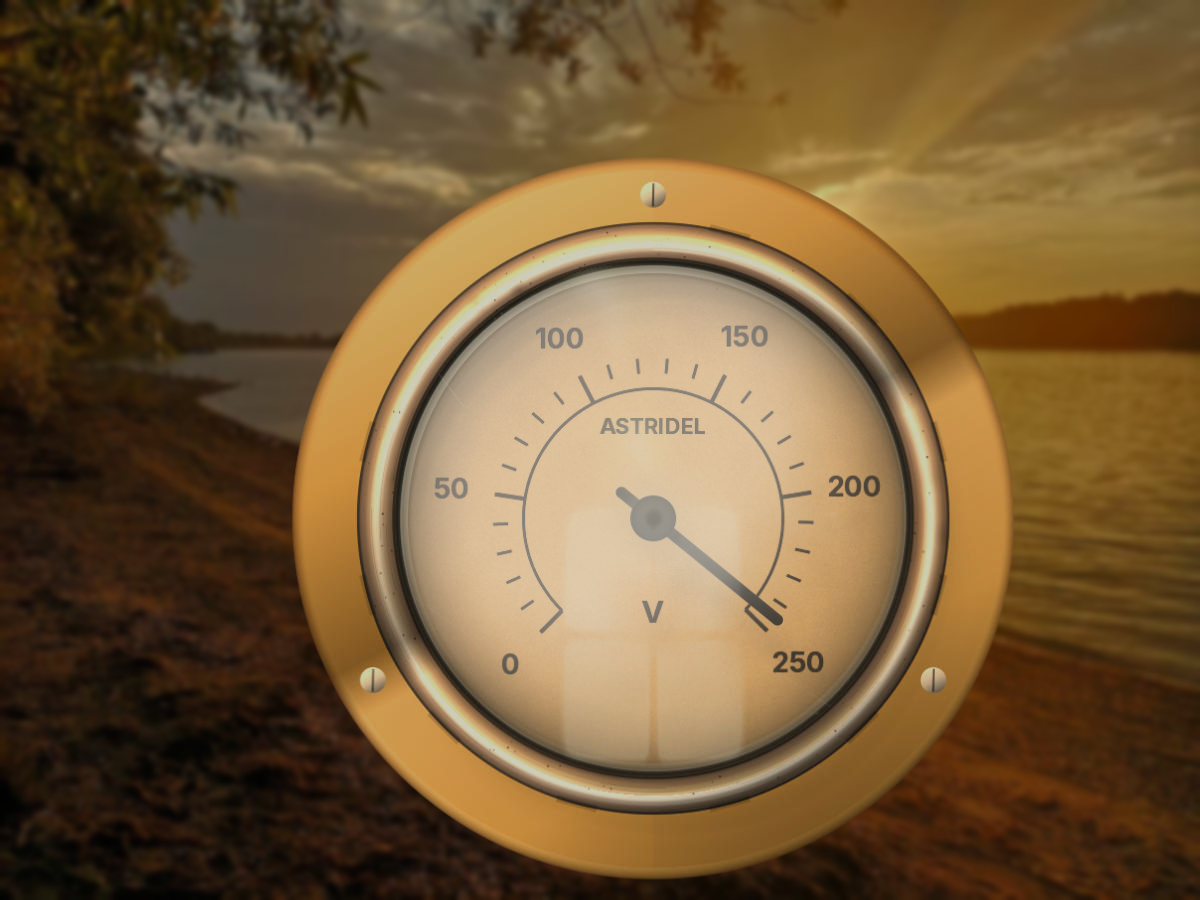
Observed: 245 V
